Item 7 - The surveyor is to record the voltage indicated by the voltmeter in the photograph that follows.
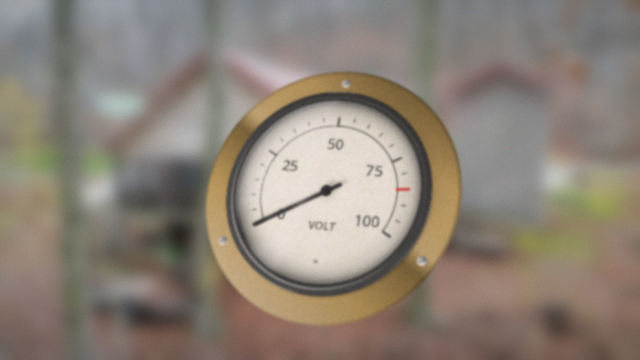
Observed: 0 V
